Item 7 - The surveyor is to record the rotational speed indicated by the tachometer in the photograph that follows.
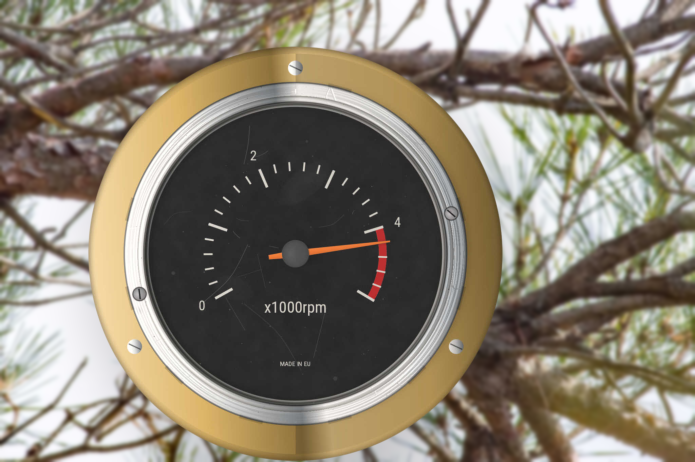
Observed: 4200 rpm
